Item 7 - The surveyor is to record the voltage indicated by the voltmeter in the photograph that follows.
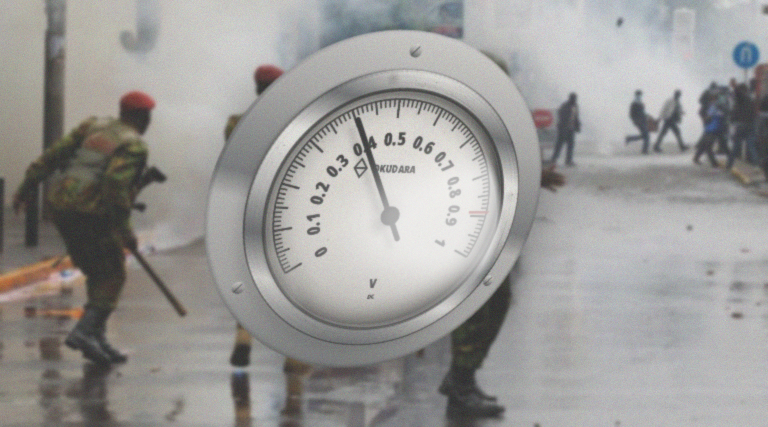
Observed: 0.4 V
